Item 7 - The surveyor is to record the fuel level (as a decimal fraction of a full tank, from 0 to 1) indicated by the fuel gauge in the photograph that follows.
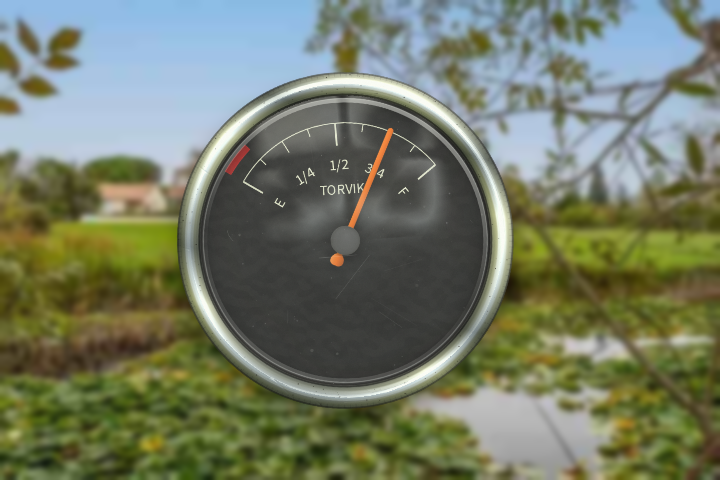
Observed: 0.75
